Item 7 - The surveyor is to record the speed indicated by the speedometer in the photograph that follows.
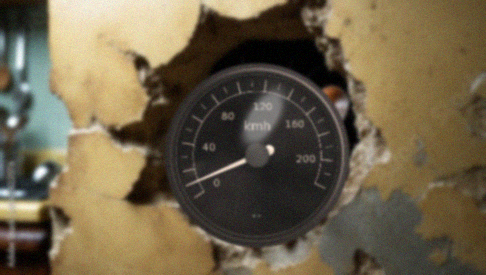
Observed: 10 km/h
